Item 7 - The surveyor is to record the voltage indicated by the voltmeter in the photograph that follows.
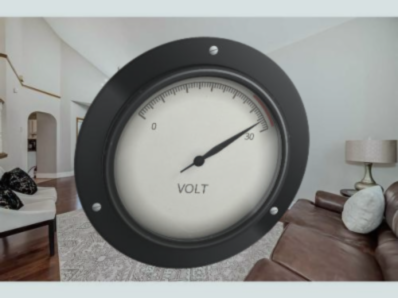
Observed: 27.5 V
